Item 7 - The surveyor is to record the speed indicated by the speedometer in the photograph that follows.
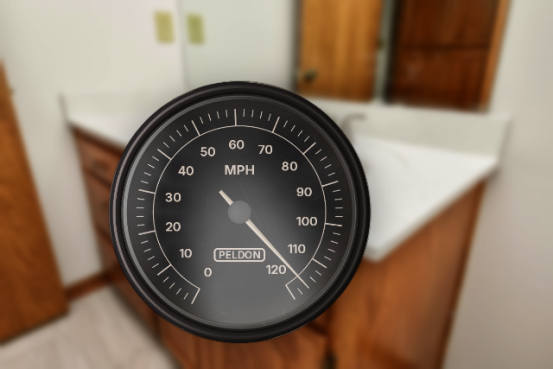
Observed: 116 mph
